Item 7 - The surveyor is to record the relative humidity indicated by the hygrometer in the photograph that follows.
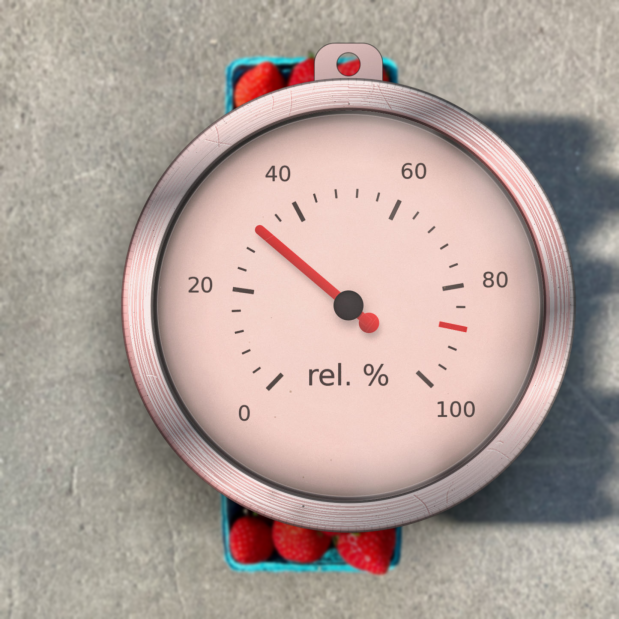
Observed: 32 %
